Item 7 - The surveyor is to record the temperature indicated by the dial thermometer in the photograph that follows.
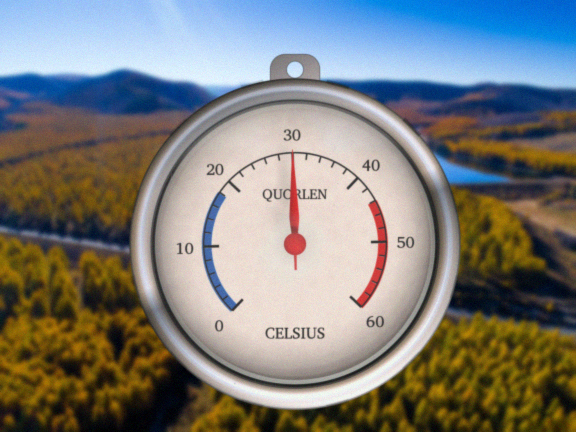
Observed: 30 °C
